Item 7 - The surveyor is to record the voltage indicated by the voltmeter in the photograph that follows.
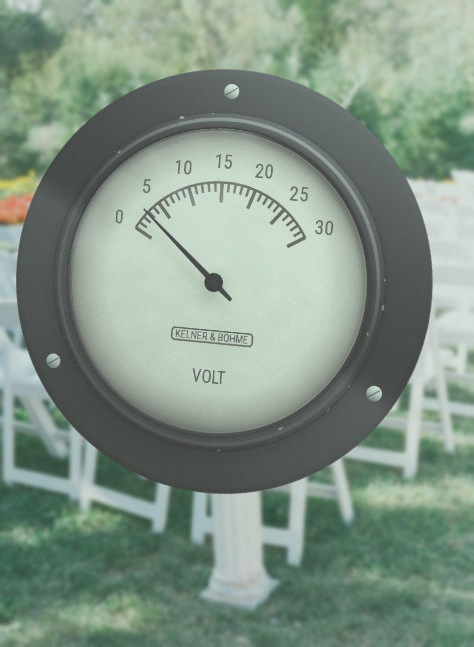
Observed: 3 V
